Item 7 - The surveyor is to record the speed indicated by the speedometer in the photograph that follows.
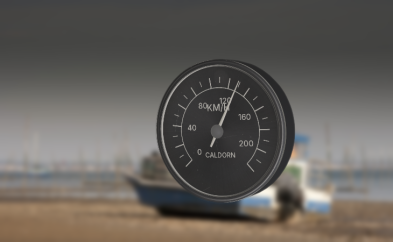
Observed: 130 km/h
